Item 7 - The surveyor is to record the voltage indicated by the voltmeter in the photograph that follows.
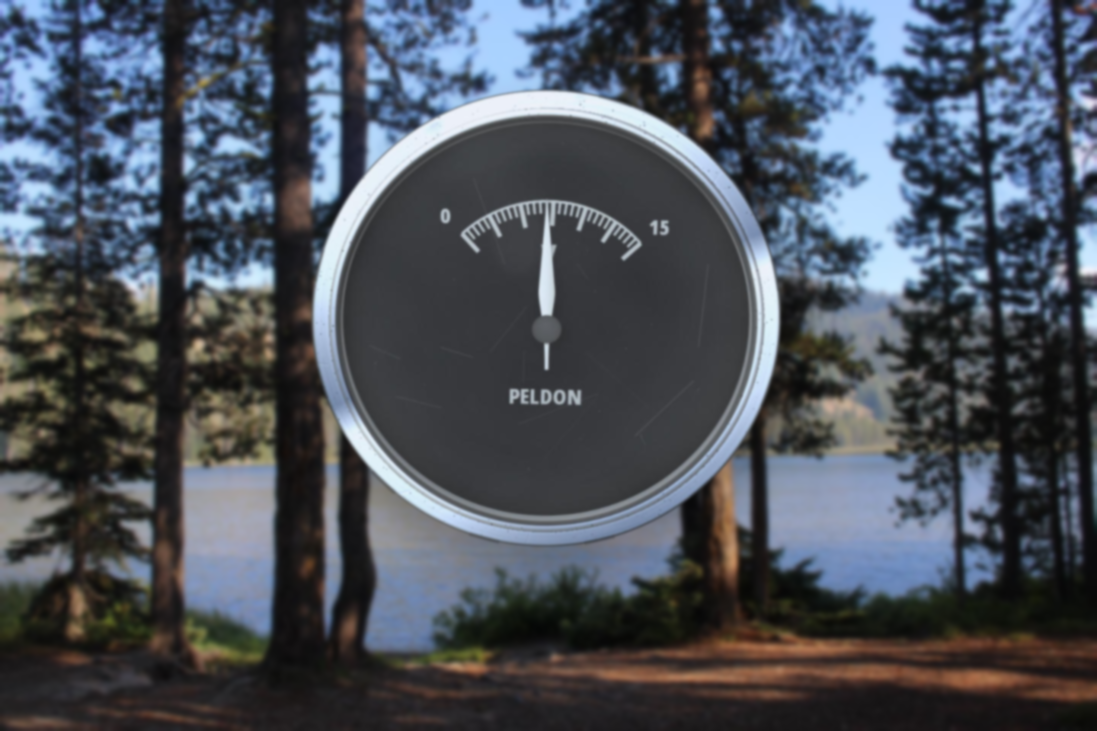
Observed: 7 V
